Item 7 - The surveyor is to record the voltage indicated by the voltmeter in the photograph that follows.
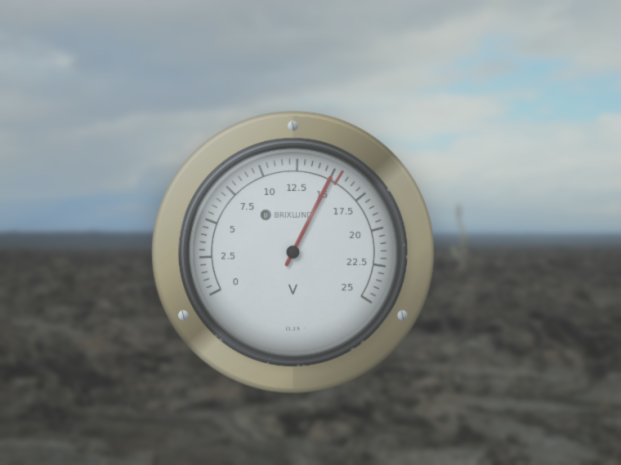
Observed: 15 V
